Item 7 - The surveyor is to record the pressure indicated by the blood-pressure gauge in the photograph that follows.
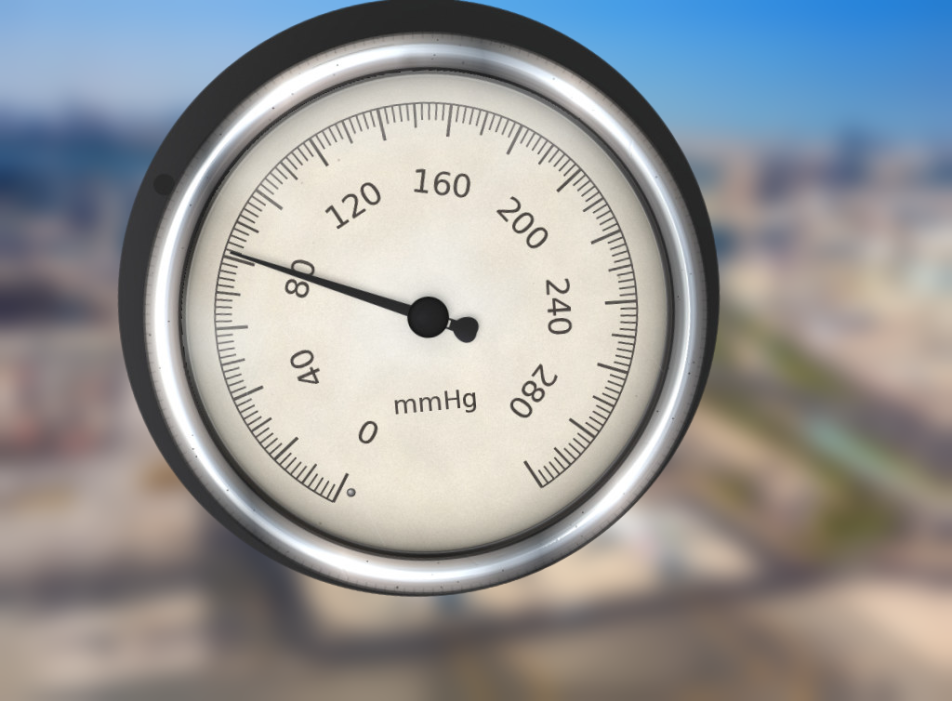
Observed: 82 mmHg
